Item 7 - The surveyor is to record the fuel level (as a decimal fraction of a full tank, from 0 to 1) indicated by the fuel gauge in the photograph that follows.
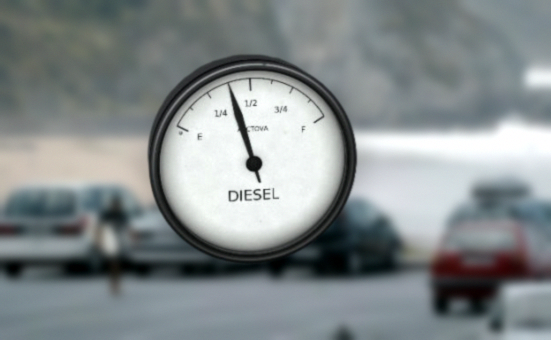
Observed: 0.375
